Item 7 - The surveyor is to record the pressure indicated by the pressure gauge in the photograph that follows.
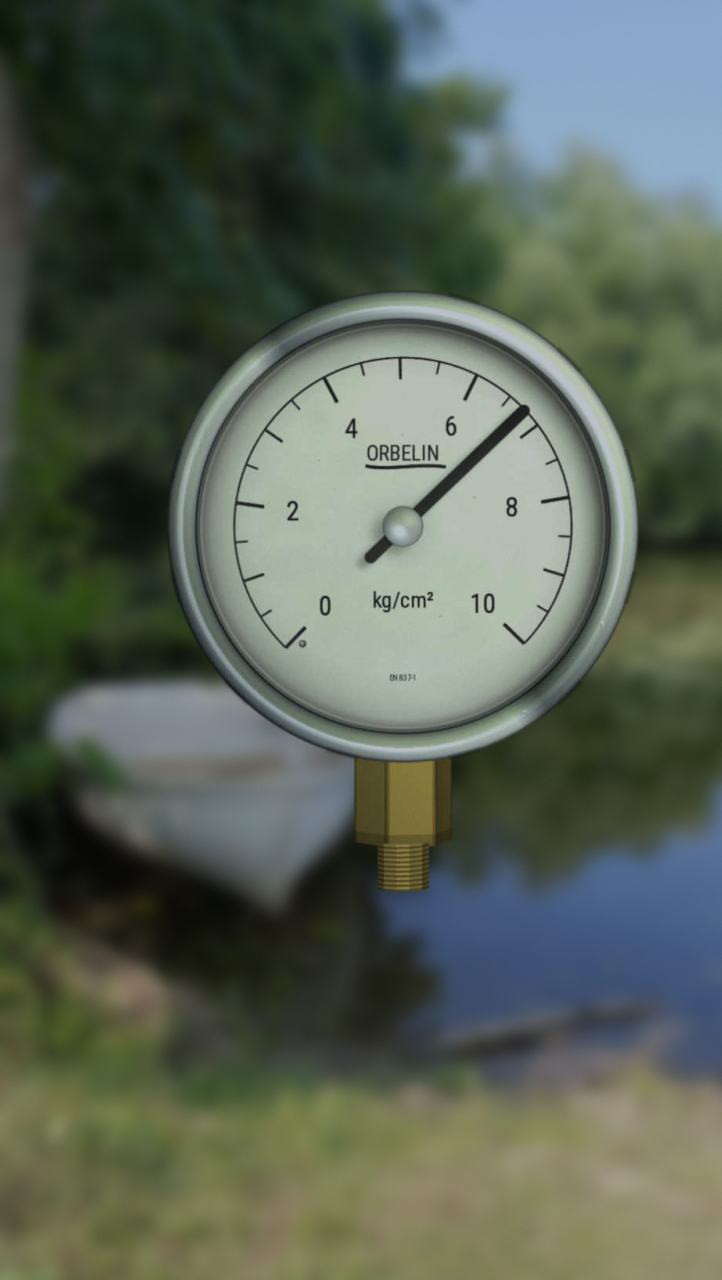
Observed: 6.75 kg/cm²
